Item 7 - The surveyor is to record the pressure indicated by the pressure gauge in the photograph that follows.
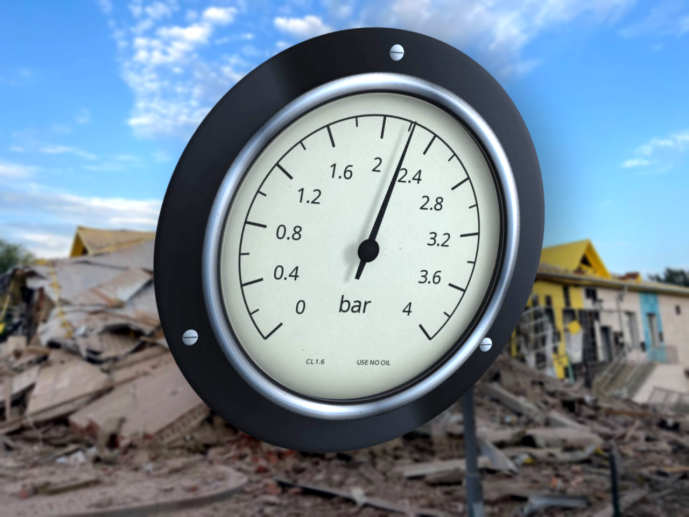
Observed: 2.2 bar
